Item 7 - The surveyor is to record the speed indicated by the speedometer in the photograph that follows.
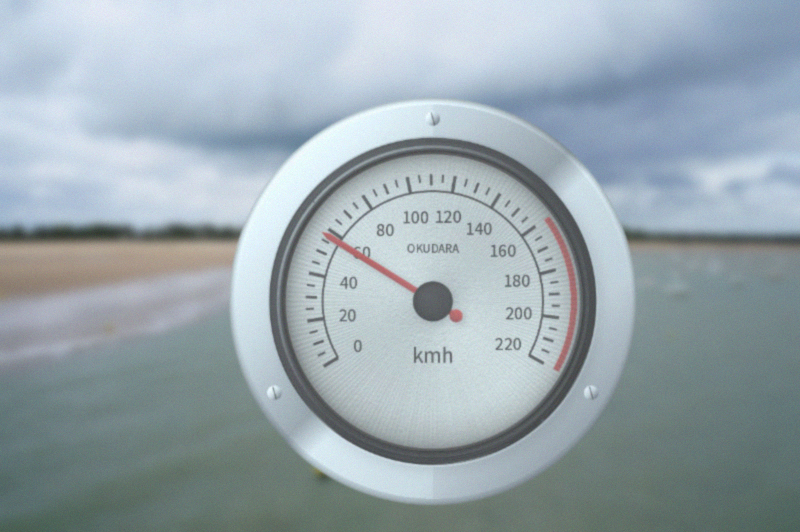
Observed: 57.5 km/h
